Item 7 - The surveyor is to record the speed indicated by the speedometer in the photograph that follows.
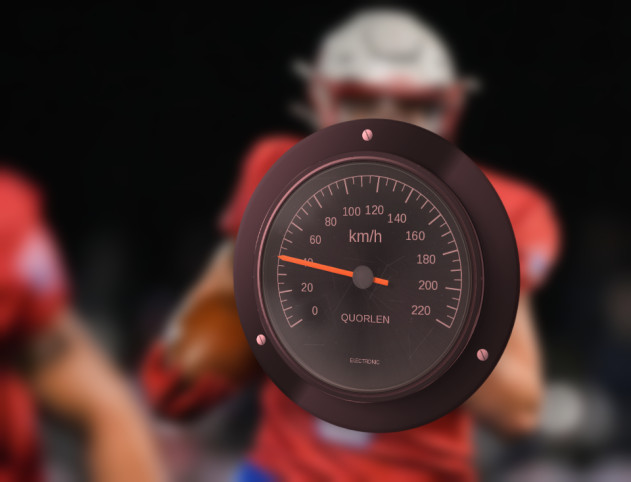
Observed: 40 km/h
